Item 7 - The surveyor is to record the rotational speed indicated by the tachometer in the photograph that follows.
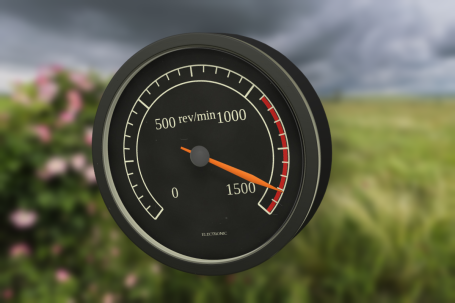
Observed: 1400 rpm
